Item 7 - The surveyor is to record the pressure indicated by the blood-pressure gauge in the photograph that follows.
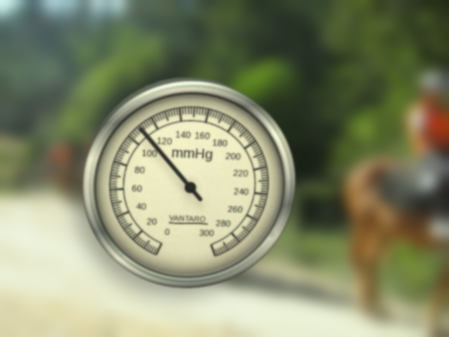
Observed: 110 mmHg
